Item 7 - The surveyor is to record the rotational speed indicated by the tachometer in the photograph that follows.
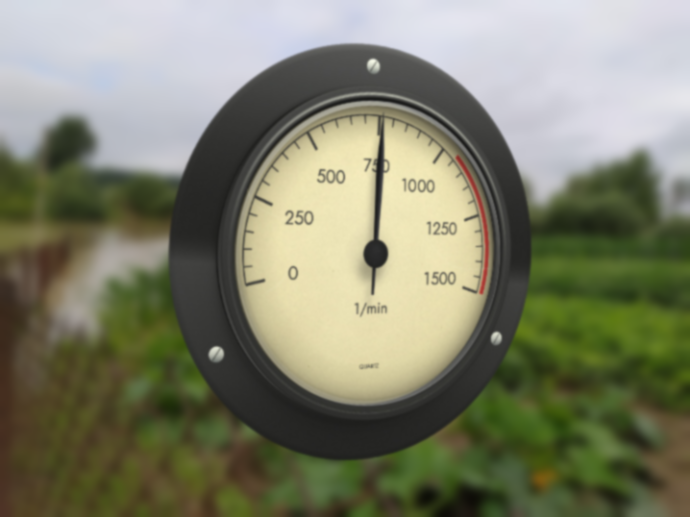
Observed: 750 rpm
